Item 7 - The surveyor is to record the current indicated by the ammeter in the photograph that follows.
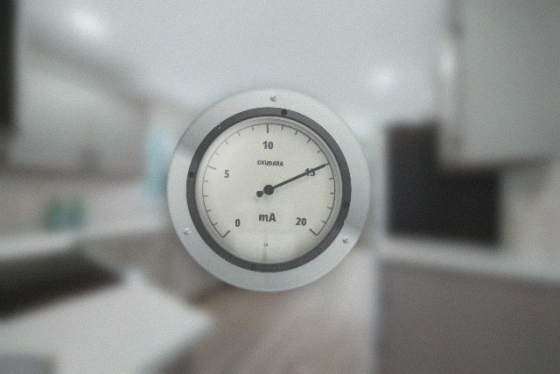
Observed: 15 mA
